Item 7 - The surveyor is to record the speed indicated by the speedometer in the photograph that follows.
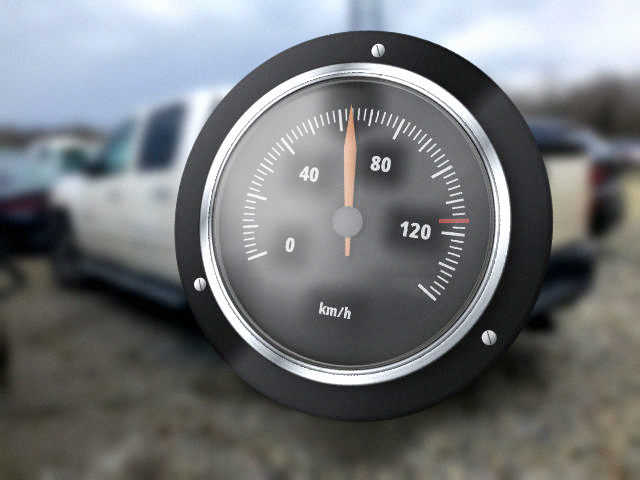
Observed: 64 km/h
